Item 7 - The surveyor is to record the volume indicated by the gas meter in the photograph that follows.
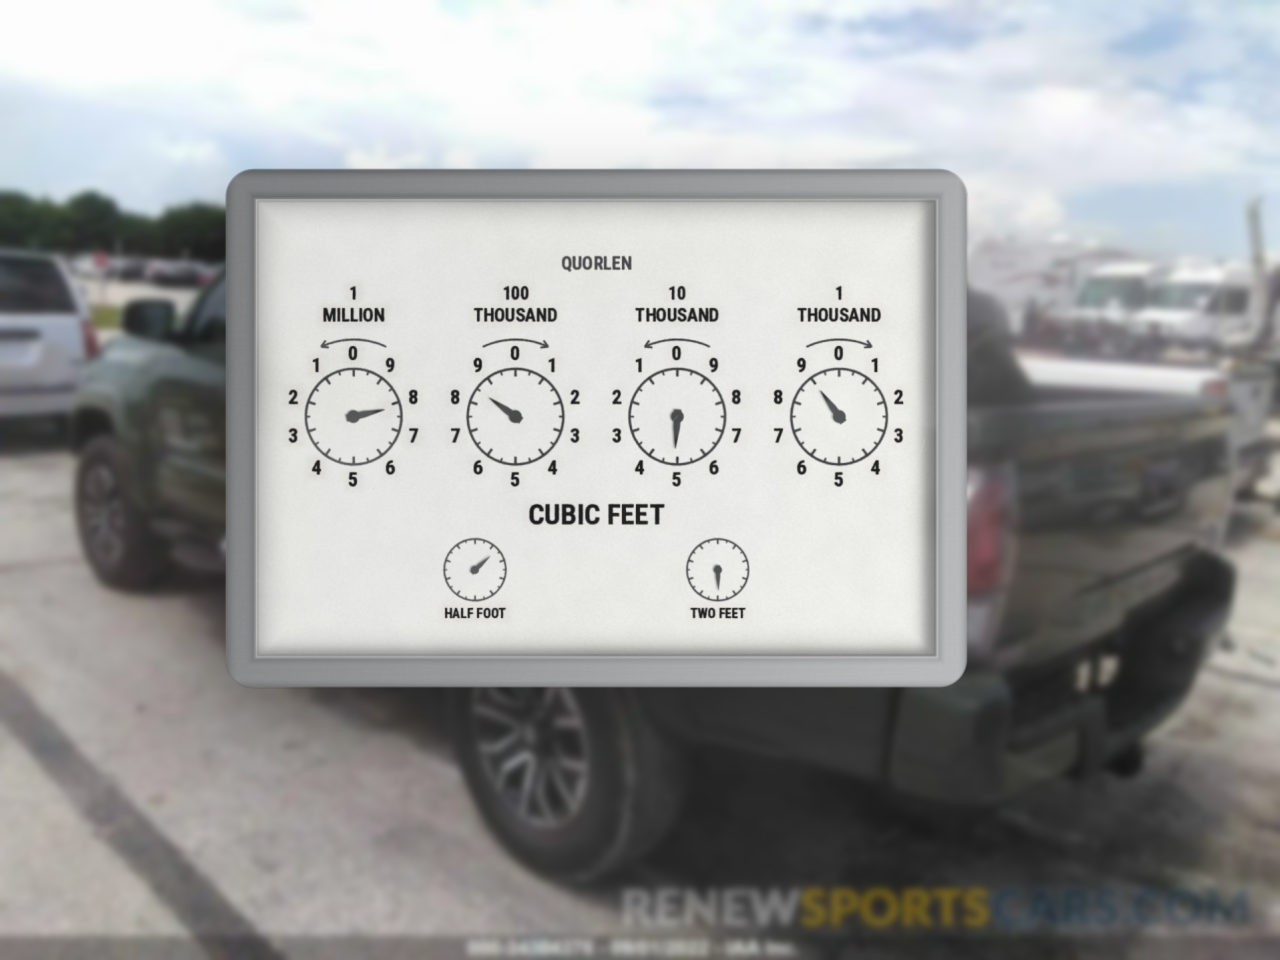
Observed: 784900 ft³
